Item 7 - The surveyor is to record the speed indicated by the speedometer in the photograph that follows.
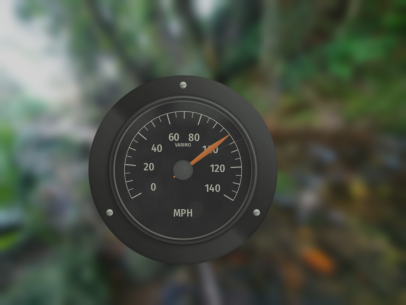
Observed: 100 mph
